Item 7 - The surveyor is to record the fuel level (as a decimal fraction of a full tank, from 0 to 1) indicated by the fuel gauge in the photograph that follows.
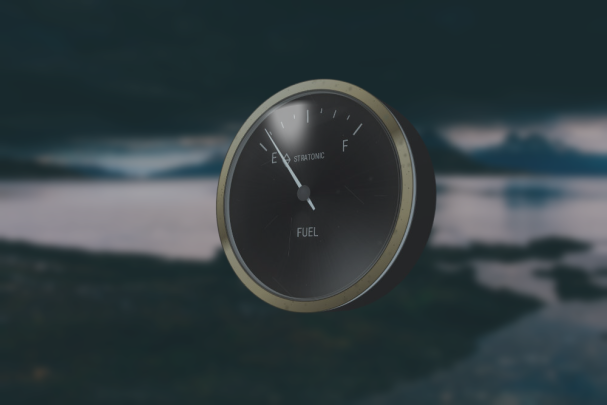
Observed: 0.125
